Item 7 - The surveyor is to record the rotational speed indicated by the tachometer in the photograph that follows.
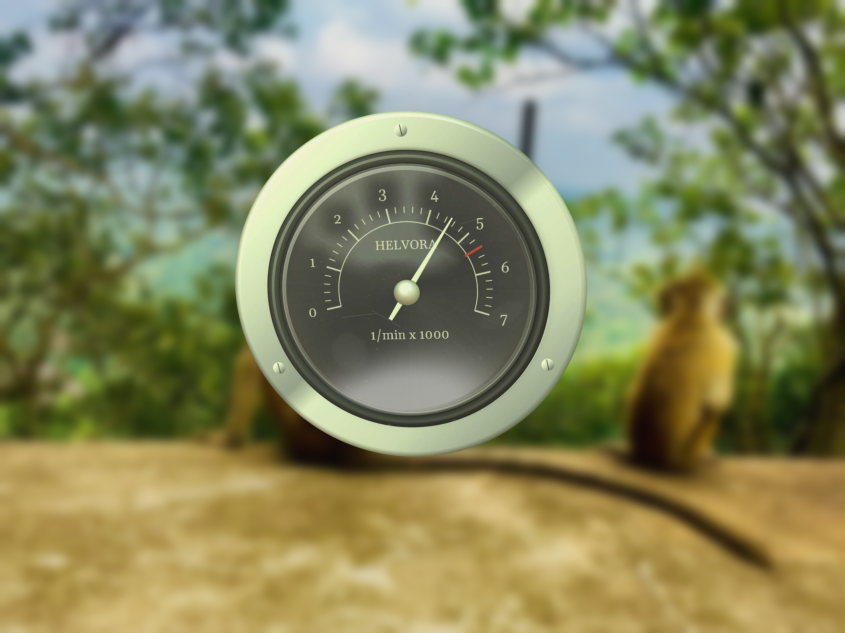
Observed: 4500 rpm
